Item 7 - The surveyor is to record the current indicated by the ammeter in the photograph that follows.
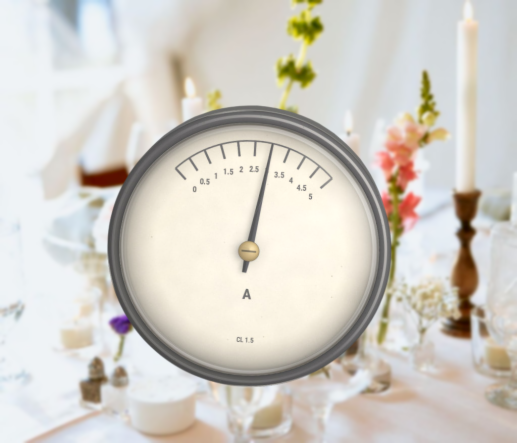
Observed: 3 A
